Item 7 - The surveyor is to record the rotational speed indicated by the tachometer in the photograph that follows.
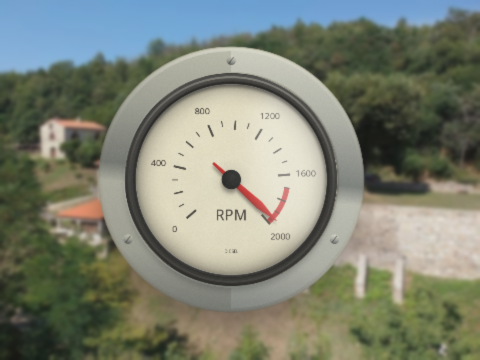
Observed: 1950 rpm
